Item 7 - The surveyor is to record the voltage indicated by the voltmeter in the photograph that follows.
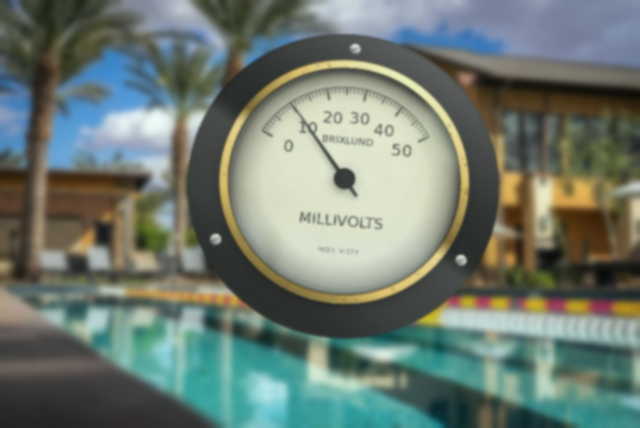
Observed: 10 mV
